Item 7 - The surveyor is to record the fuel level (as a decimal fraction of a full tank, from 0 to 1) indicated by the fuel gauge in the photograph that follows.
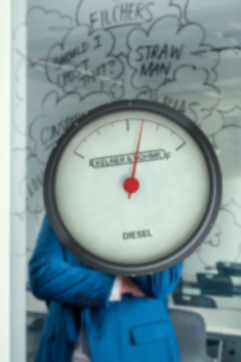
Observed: 0.625
